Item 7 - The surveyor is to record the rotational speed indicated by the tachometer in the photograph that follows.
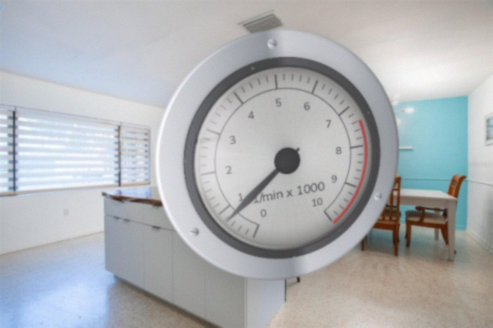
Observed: 800 rpm
